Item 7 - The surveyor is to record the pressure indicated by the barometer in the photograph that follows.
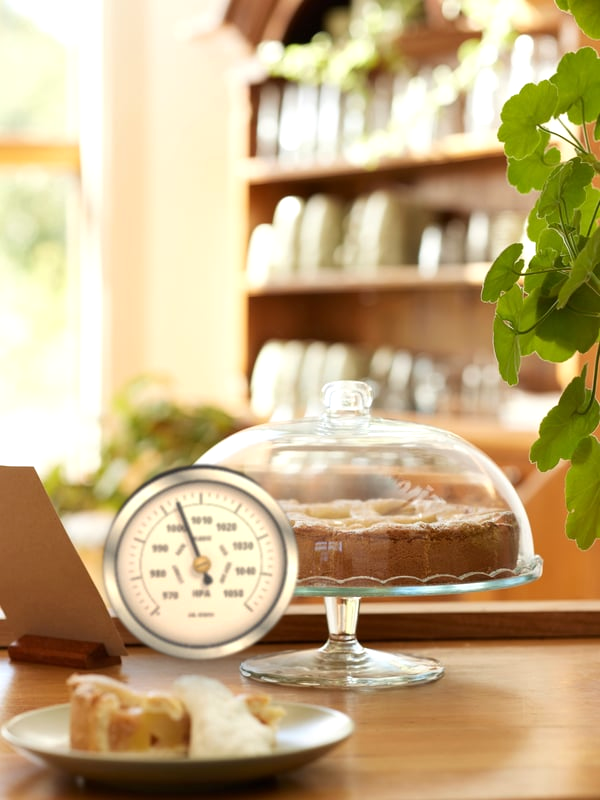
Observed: 1004 hPa
